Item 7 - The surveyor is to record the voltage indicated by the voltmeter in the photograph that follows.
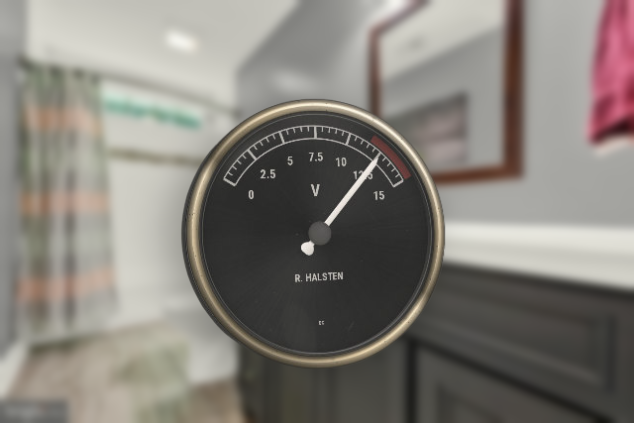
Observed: 12.5 V
